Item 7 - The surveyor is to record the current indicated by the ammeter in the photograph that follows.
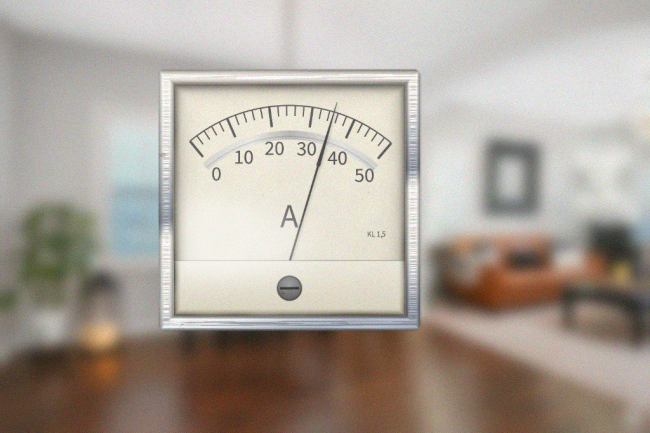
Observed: 35 A
